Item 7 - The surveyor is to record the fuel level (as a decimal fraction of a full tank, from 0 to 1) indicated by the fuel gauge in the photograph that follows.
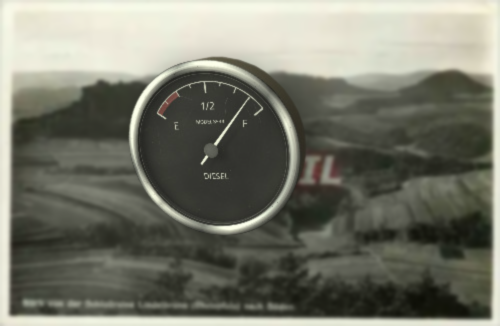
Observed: 0.875
